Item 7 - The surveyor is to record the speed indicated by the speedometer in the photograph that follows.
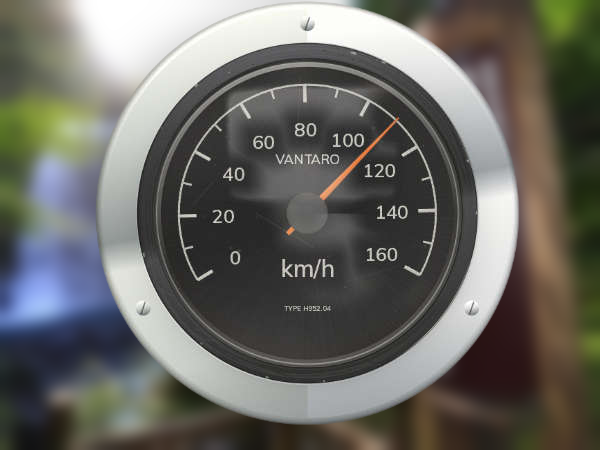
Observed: 110 km/h
